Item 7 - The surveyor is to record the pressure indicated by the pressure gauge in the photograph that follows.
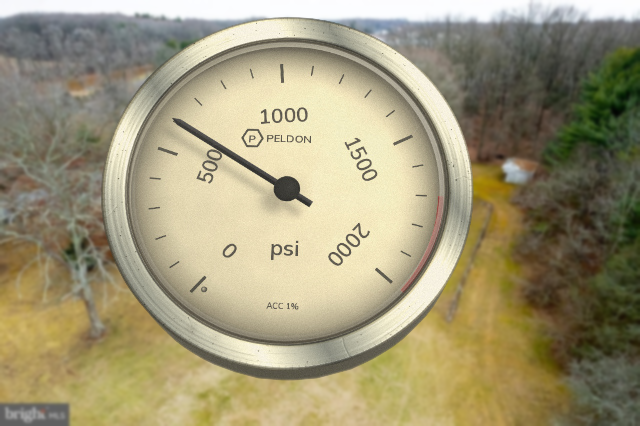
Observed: 600 psi
